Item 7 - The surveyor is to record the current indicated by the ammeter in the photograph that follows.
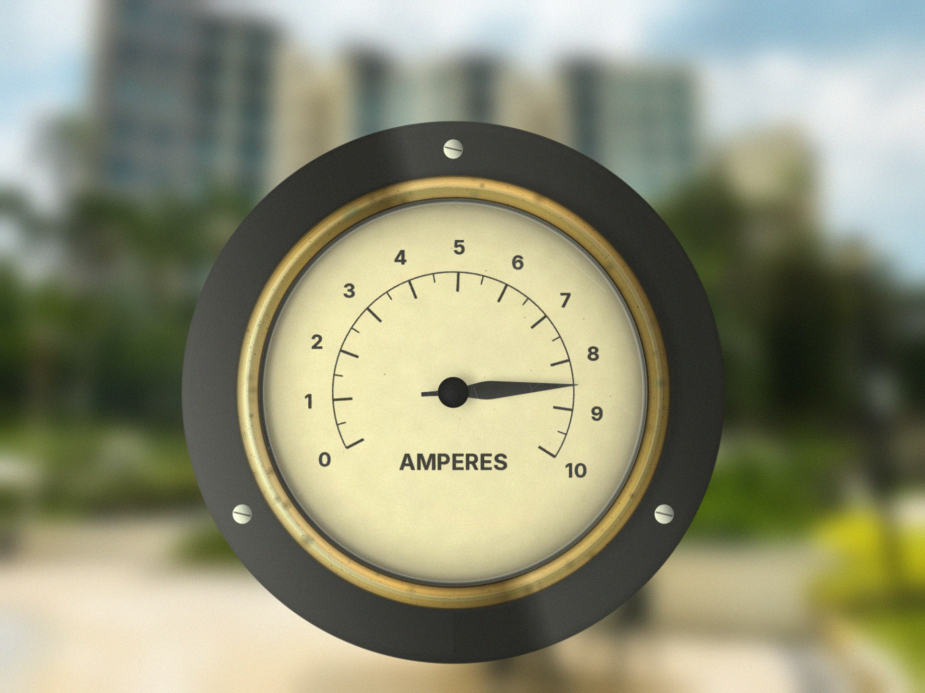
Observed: 8.5 A
